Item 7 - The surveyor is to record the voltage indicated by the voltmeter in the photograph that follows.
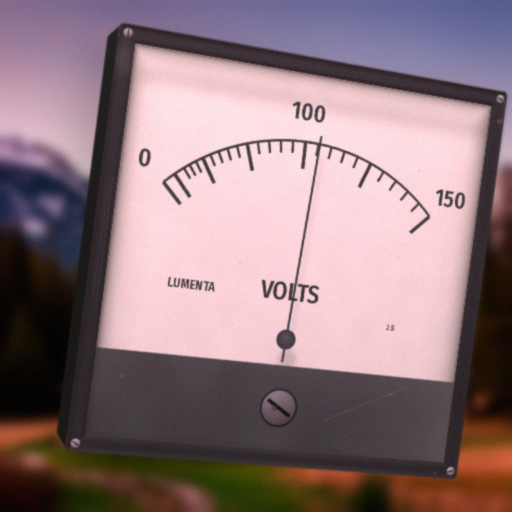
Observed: 105 V
